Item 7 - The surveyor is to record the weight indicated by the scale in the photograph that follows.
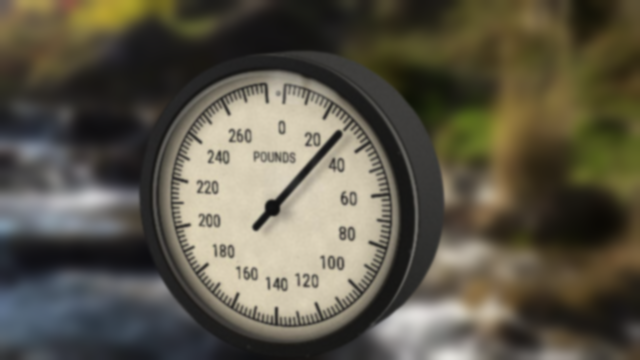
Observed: 30 lb
